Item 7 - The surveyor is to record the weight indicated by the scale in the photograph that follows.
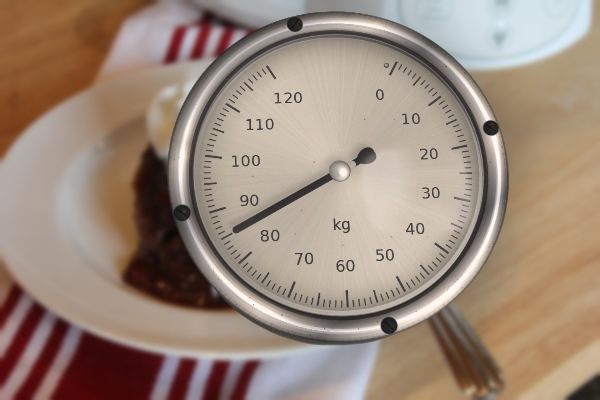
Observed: 85 kg
